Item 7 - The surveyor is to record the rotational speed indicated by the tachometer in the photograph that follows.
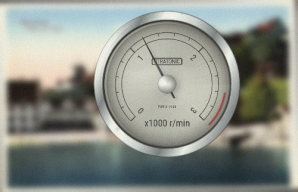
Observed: 1200 rpm
